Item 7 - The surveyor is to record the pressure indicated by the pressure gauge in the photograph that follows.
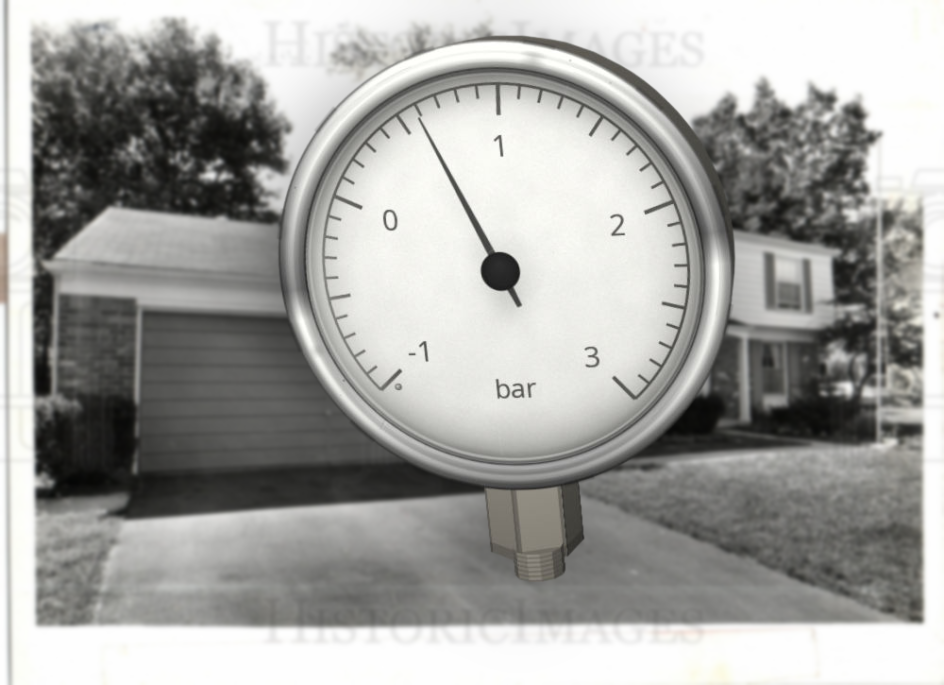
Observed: 0.6 bar
